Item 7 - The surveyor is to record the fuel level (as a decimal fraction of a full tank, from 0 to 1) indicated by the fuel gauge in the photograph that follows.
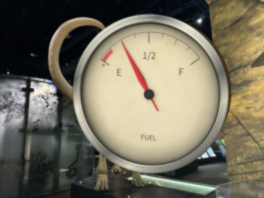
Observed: 0.25
